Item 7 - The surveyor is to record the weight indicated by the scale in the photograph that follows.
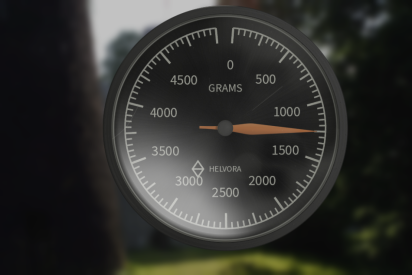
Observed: 1250 g
